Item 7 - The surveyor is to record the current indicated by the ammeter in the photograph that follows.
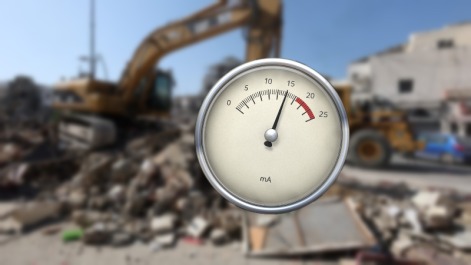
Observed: 15 mA
